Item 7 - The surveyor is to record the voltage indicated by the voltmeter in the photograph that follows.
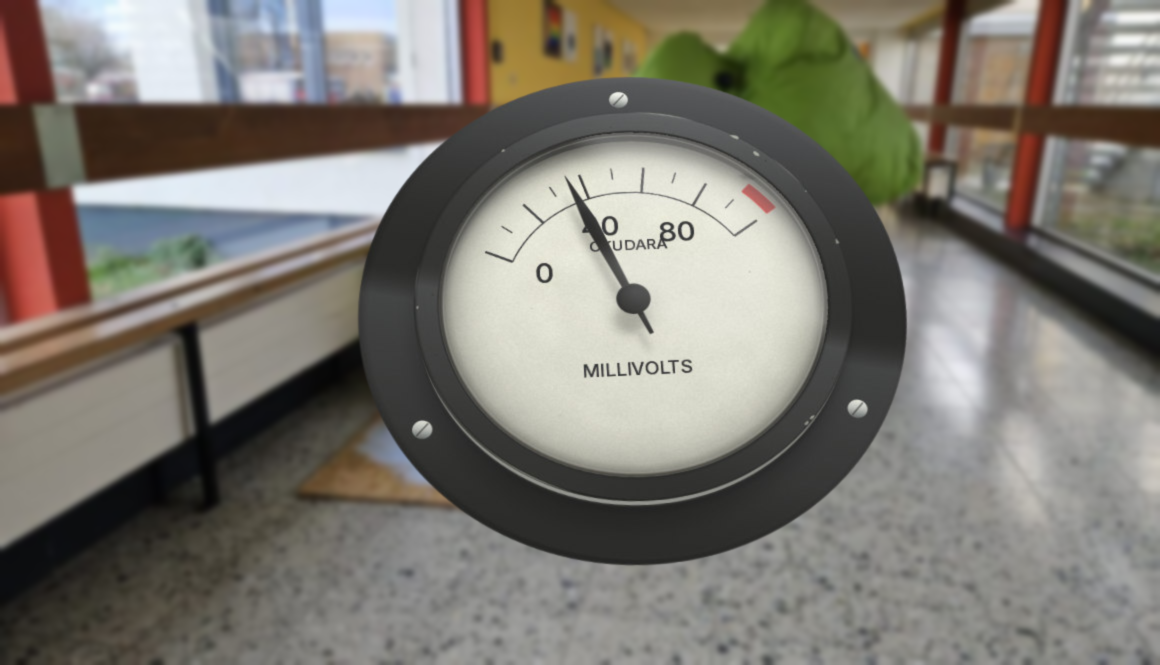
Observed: 35 mV
